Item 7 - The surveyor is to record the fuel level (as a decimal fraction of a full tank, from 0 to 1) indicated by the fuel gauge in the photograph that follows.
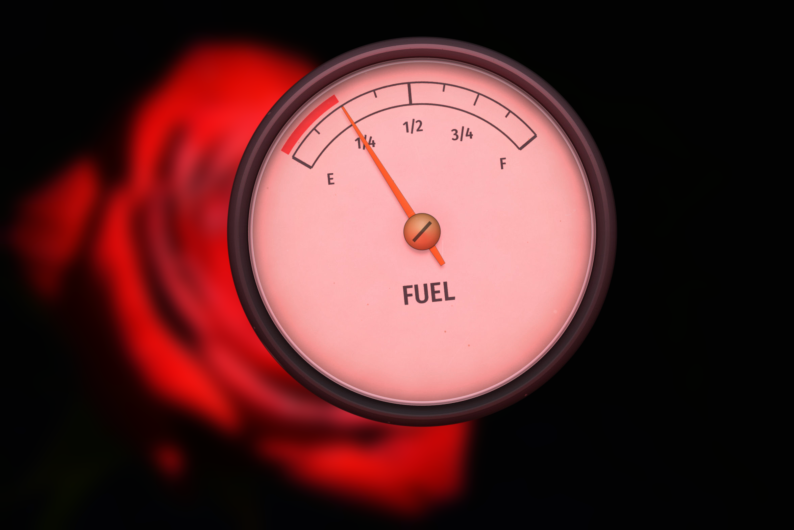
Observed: 0.25
